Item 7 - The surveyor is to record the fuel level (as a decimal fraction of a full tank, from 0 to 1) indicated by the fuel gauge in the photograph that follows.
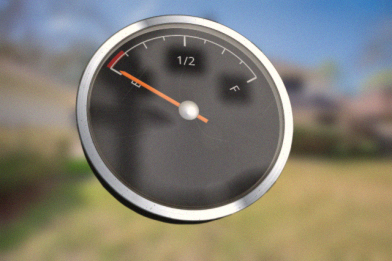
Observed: 0
